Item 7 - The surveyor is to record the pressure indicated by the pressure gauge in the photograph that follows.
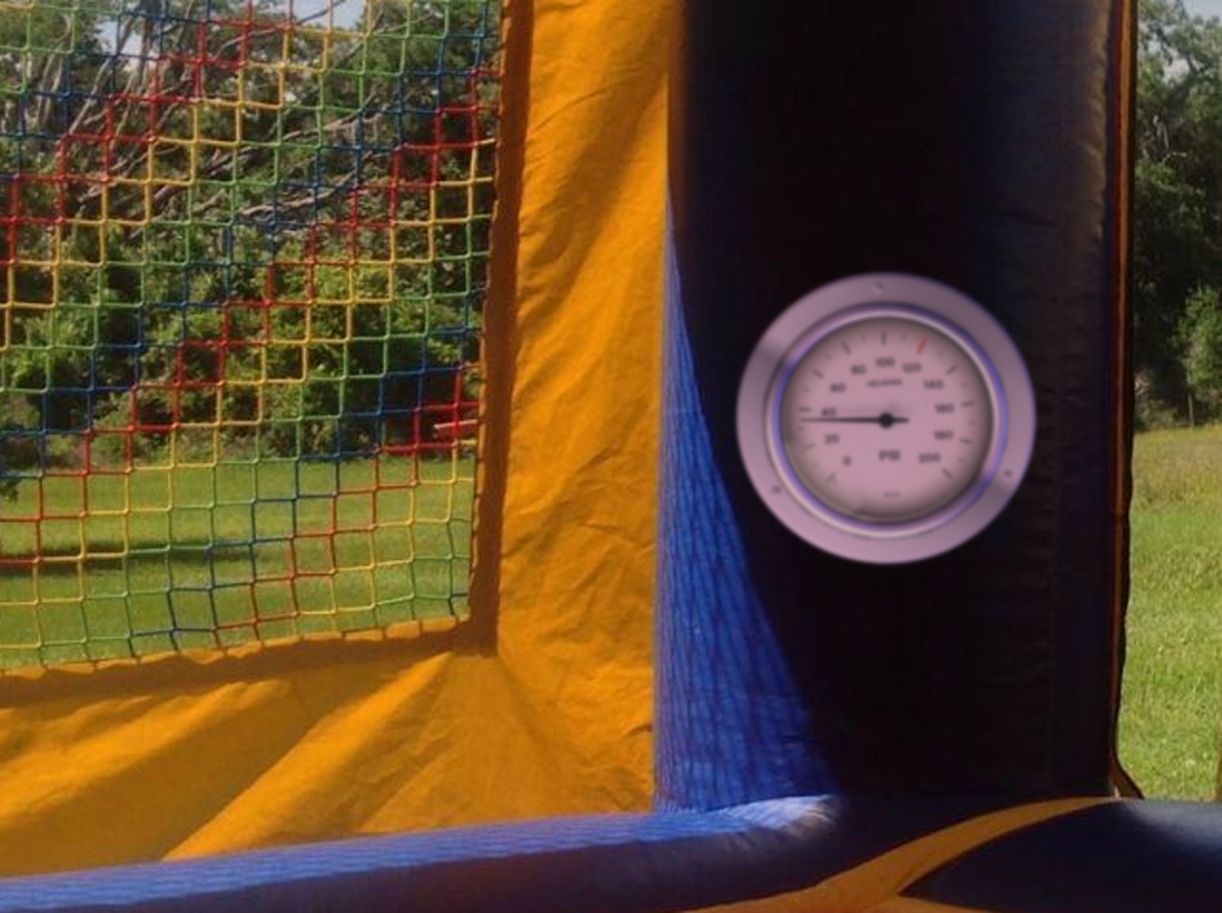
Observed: 35 psi
